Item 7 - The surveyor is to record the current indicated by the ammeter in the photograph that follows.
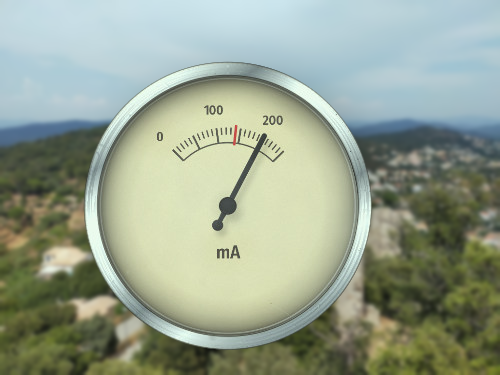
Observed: 200 mA
